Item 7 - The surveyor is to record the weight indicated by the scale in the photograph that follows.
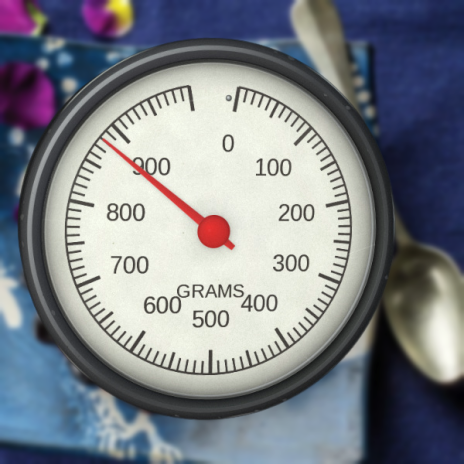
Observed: 880 g
